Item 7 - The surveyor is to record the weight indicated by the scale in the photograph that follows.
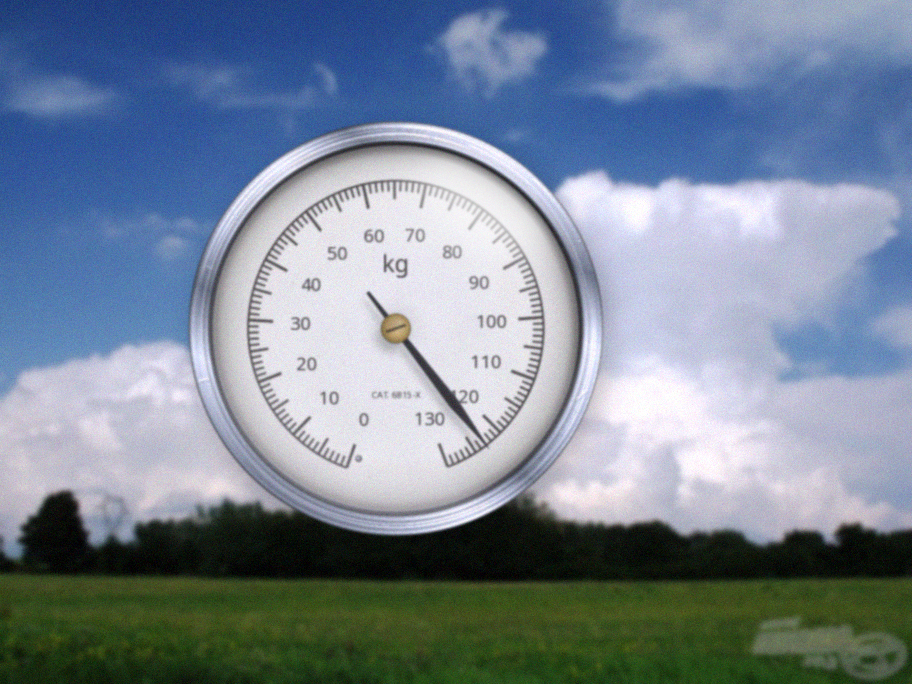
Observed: 123 kg
